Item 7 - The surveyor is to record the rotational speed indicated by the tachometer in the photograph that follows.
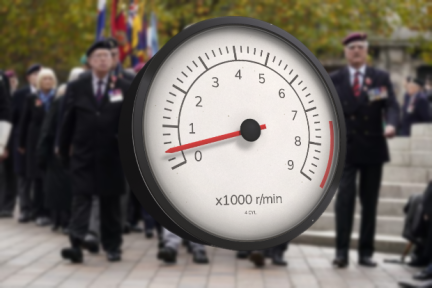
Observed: 400 rpm
